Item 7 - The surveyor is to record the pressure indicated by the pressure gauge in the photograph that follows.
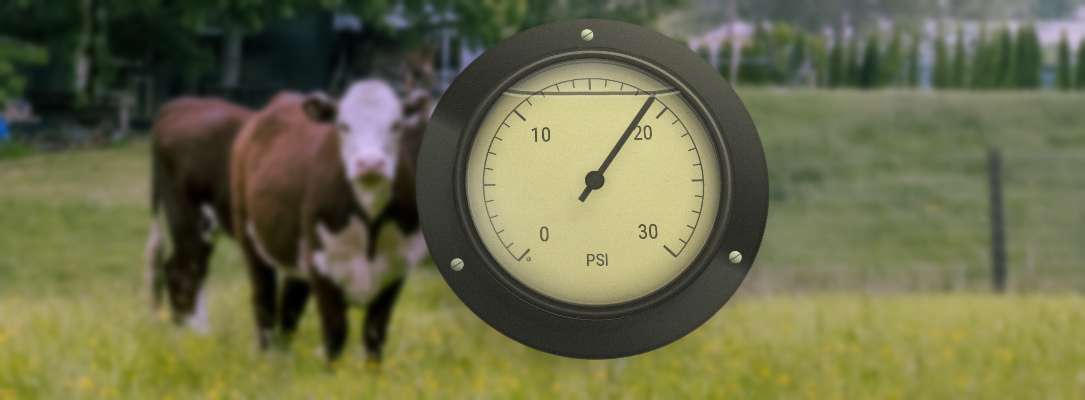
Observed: 19 psi
